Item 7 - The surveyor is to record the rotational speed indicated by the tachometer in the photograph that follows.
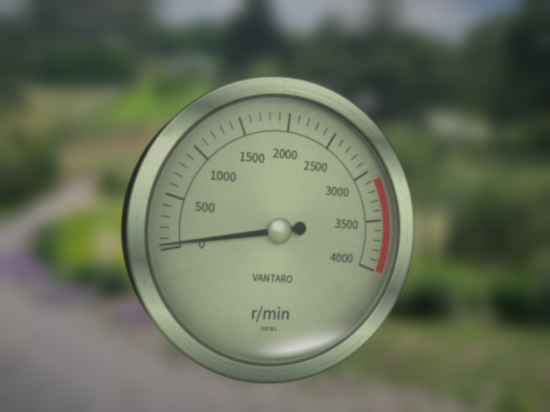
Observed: 50 rpm
